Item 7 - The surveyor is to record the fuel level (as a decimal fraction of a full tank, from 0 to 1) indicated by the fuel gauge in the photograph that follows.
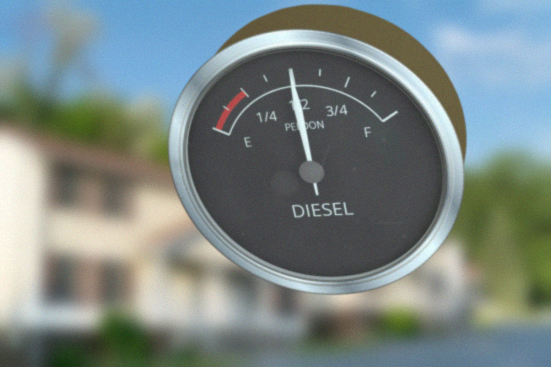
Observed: 0.5
